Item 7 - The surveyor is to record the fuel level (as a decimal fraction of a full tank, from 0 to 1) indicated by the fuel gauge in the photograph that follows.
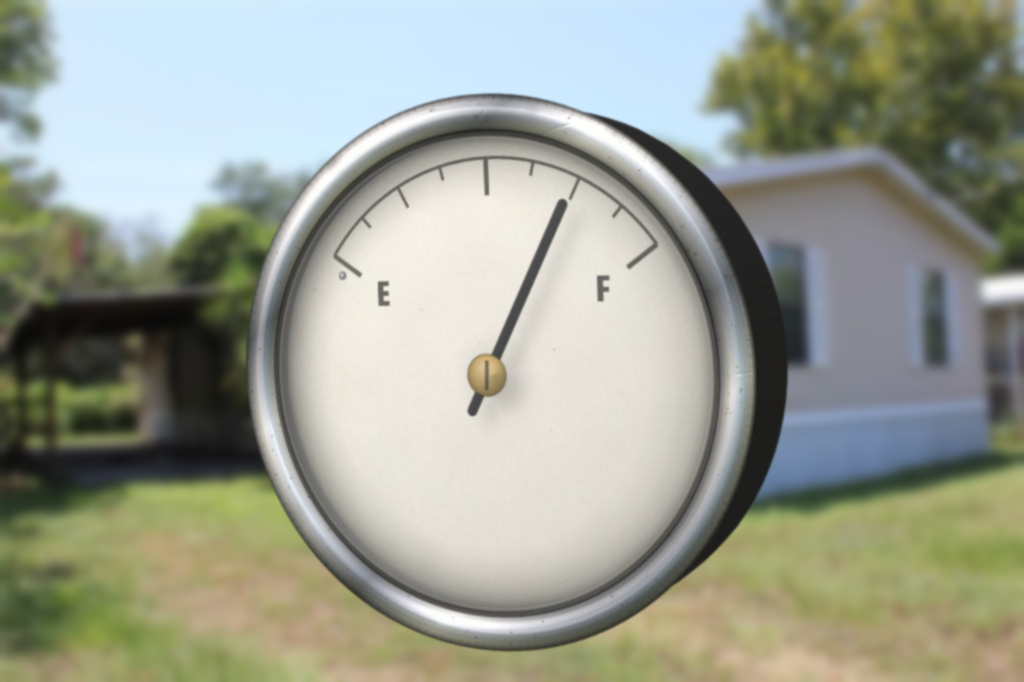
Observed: 0.75
